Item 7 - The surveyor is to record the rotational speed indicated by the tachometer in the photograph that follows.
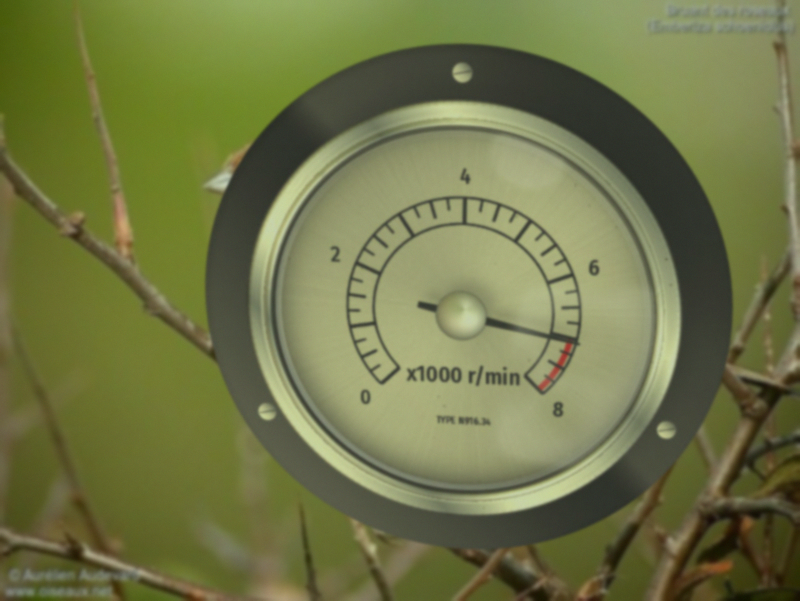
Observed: 7000 rpm
